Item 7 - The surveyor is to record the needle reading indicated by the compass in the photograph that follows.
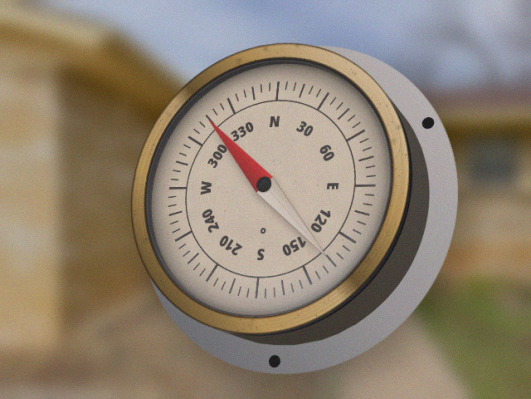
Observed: 315 °
